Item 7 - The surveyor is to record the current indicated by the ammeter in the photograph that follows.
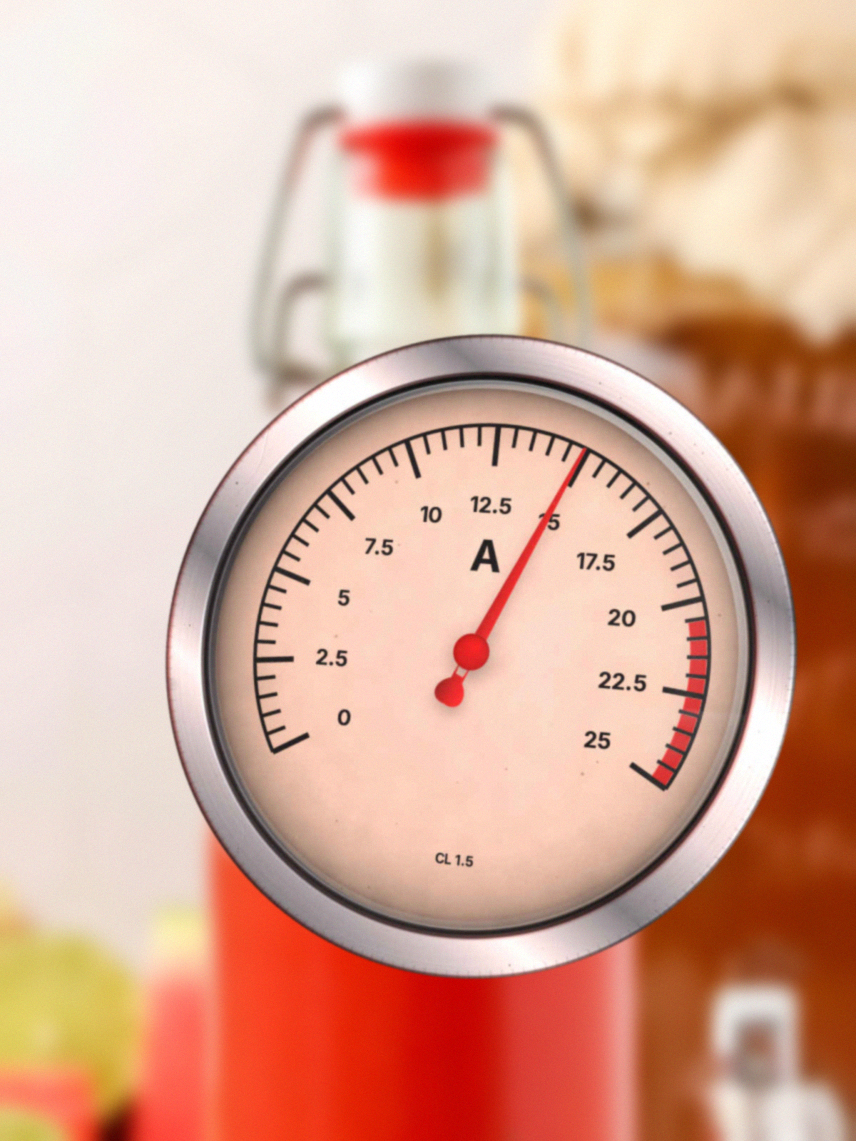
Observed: 15 A
